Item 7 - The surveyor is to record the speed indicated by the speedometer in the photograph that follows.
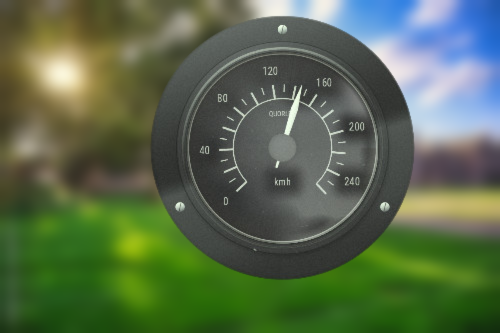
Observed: 145 km/h
